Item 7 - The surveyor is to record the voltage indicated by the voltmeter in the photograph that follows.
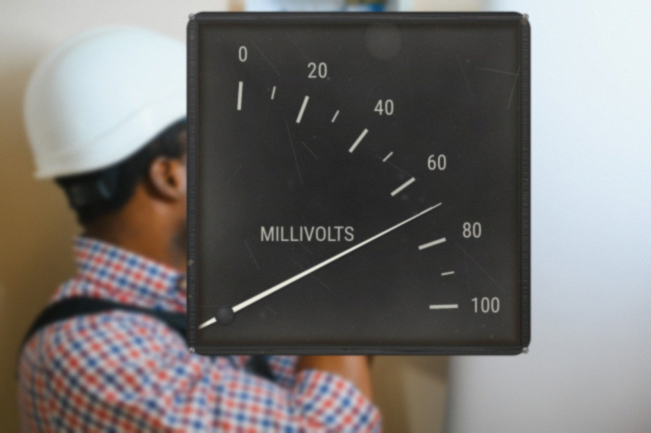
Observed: 70 mV
